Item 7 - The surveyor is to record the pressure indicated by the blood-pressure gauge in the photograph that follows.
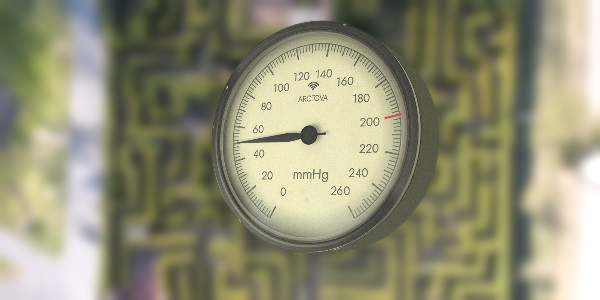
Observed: 50 mmHg
